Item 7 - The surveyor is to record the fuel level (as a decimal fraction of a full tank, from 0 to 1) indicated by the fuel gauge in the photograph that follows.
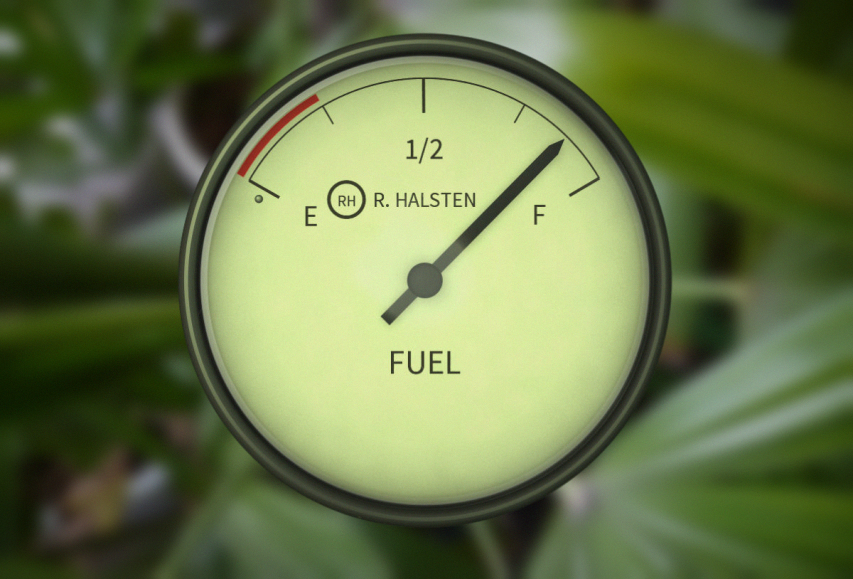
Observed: 0.875
